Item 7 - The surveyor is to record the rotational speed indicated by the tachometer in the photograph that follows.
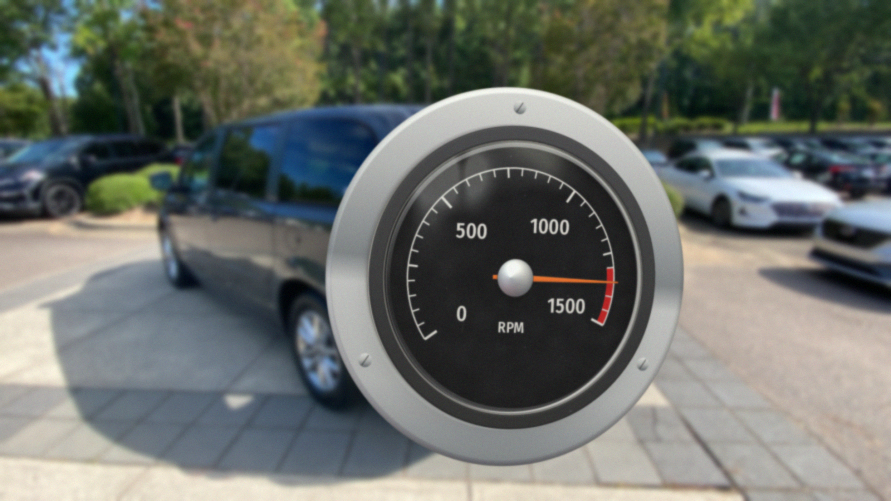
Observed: 1350 rpm
